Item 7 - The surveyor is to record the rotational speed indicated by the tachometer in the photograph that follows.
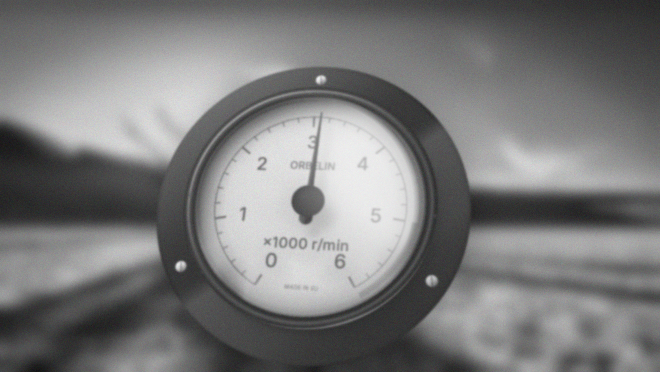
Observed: 3100 rpm
